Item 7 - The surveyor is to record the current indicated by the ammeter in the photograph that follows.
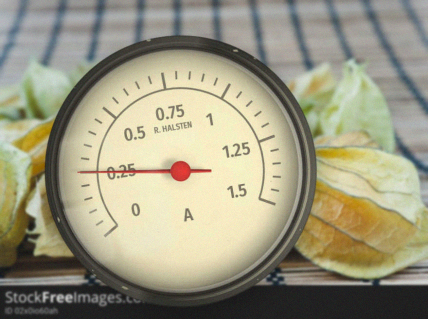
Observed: 0.25 A
